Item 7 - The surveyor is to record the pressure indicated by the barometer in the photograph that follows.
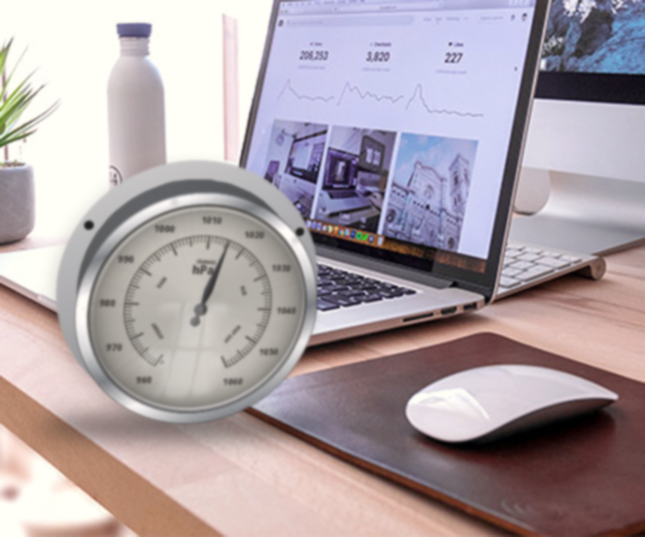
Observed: 1015 hPa
